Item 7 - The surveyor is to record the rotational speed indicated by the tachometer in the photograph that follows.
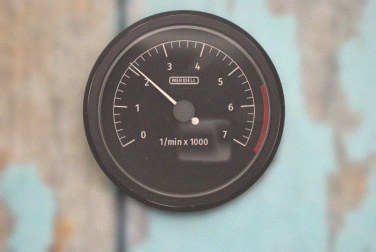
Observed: 2100 rpm
